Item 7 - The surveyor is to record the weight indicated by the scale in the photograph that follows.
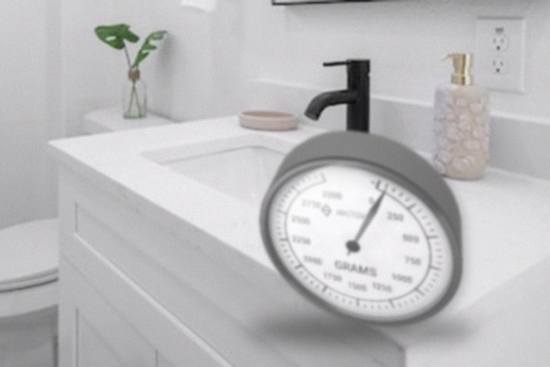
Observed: 50 g
